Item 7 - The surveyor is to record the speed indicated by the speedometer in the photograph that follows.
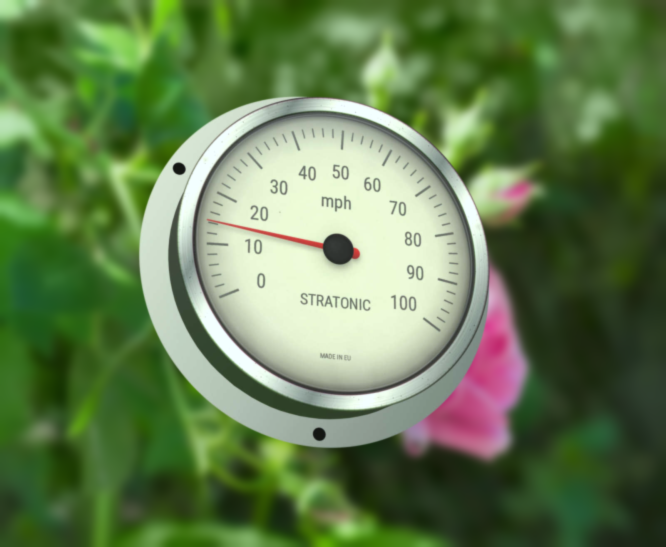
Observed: 14 mph
